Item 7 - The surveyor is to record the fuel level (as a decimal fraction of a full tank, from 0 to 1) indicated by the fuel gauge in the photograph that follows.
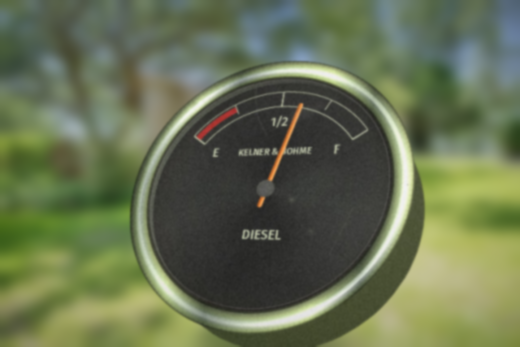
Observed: 0.625
